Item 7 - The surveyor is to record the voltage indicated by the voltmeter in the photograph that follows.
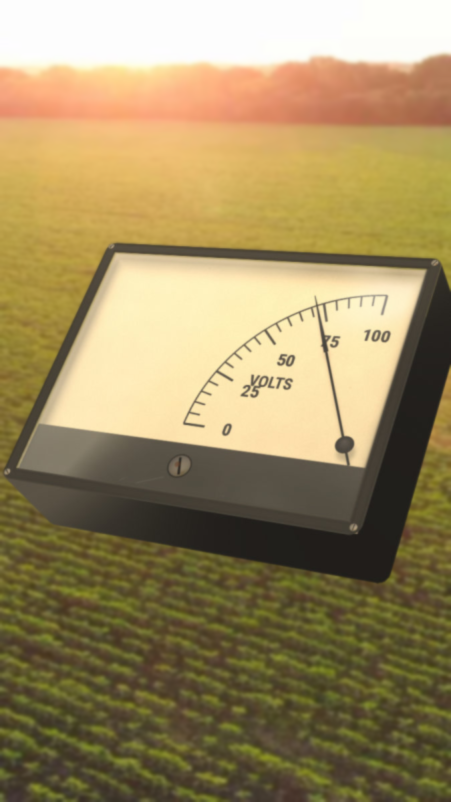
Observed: 72.5 V
